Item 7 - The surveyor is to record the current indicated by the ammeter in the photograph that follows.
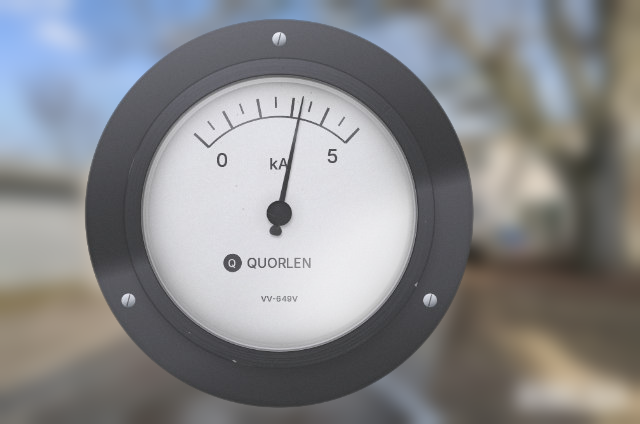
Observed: 3.25 kA
